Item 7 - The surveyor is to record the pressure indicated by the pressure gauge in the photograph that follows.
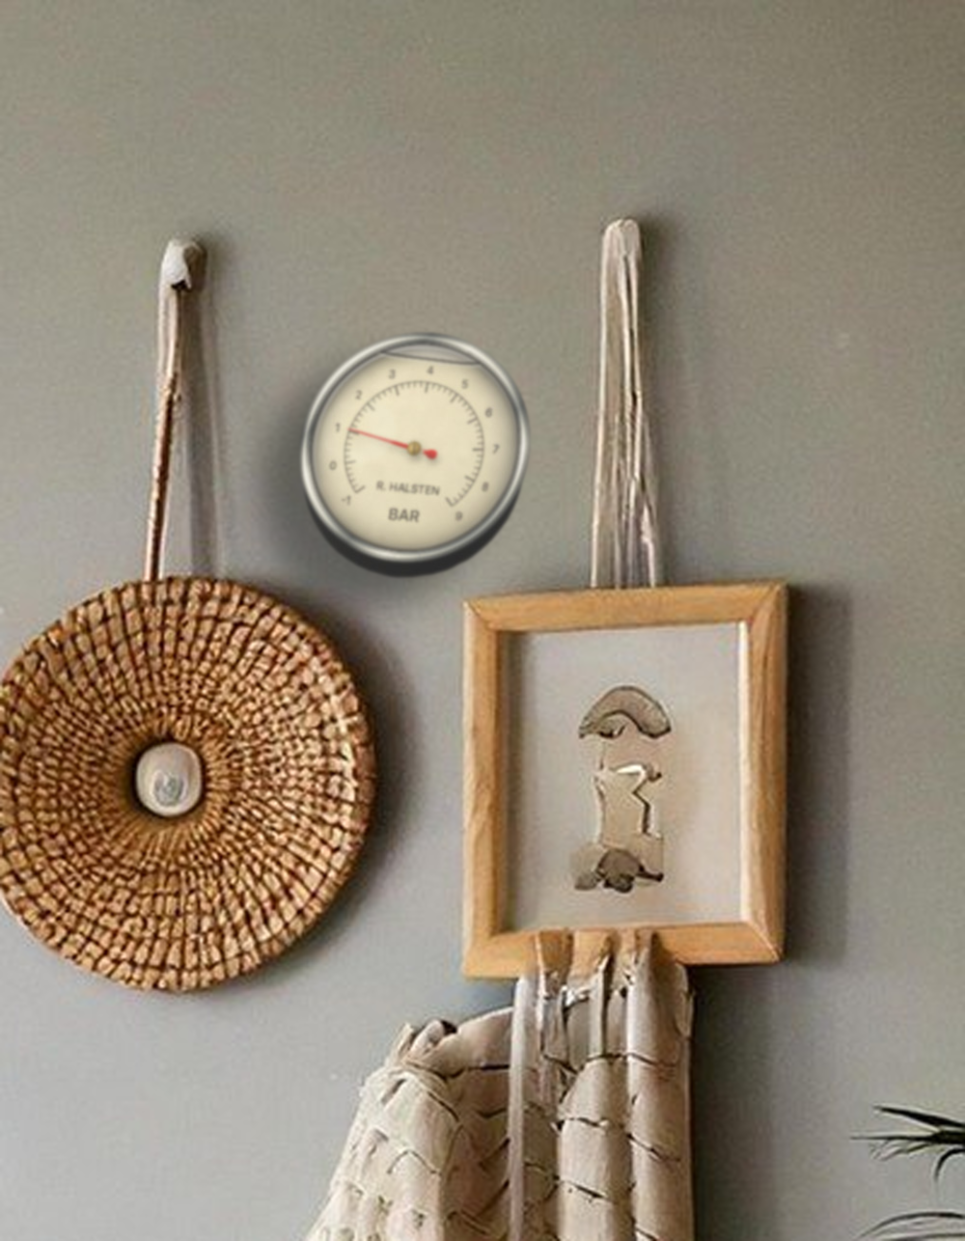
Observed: 1 bar
